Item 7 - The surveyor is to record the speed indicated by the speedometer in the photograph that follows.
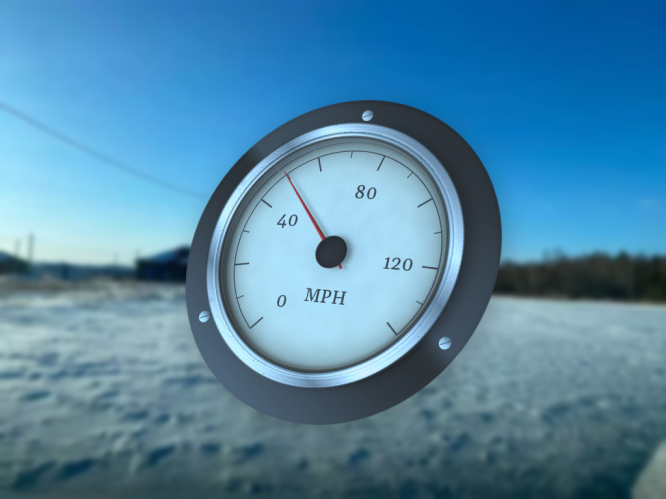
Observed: 50 mph
